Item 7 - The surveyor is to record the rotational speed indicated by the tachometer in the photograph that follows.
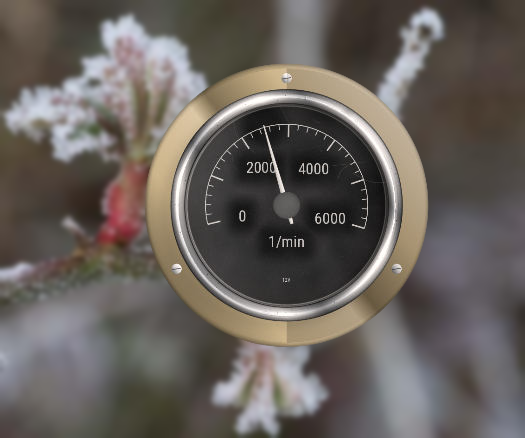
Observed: 2500 rpm
